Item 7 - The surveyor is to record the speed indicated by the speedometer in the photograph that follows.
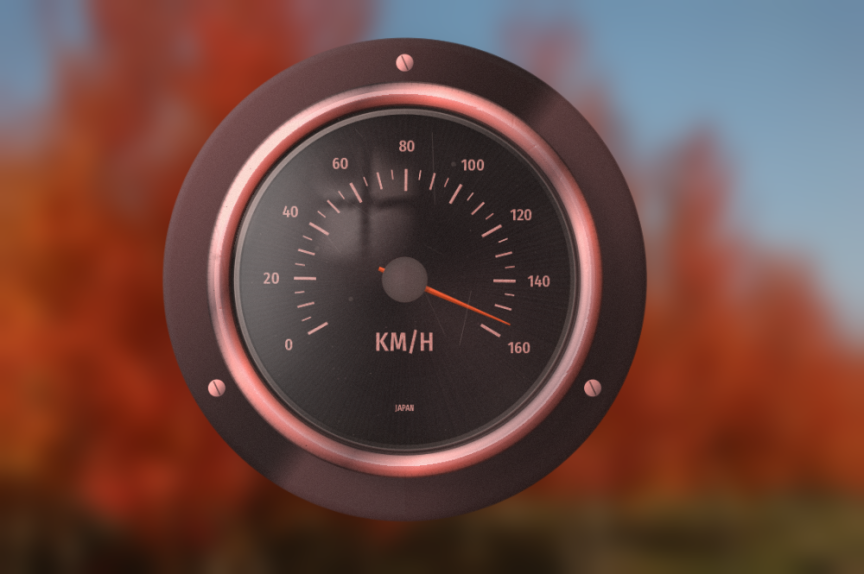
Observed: 155 km/h
